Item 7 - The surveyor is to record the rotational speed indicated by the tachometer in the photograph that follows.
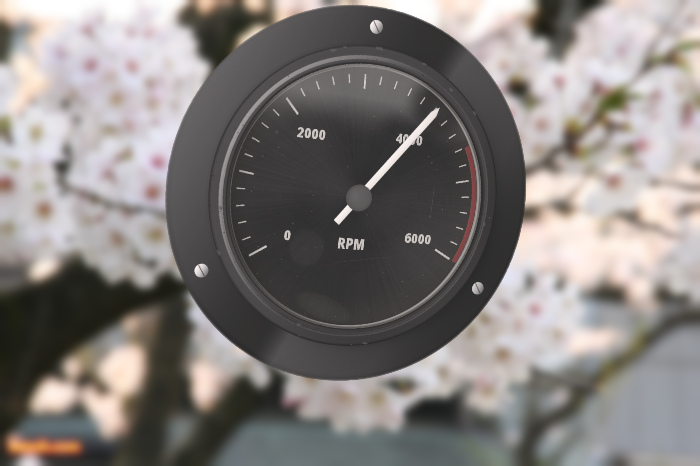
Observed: 4000 rpm
